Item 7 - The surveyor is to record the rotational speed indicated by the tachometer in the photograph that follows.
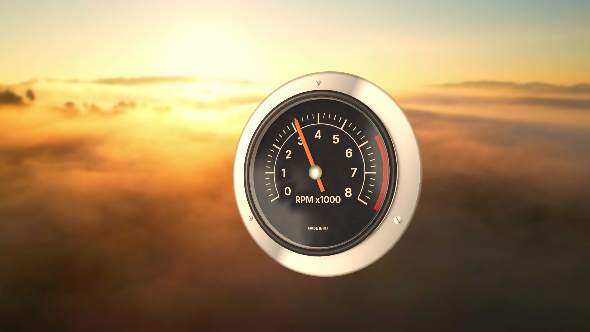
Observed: 3200 rpm
